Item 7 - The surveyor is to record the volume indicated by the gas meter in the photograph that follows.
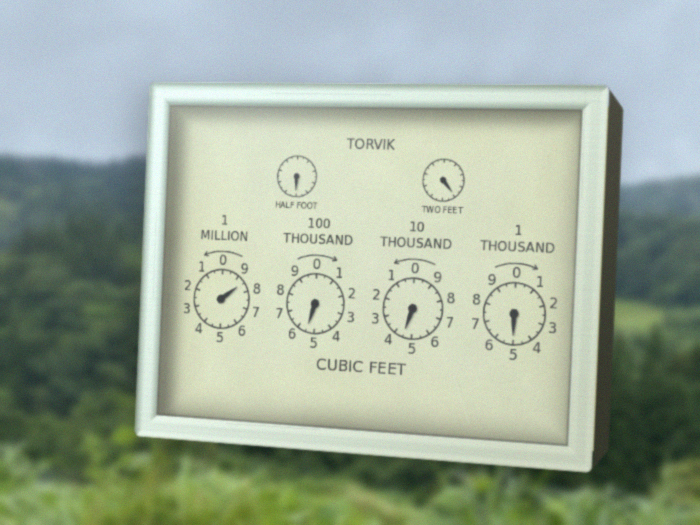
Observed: 854500 ft³
